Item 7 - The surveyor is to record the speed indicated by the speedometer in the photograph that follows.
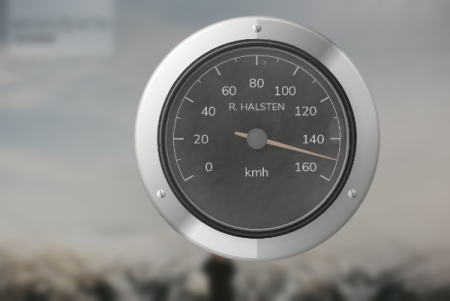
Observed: 150 km/h
